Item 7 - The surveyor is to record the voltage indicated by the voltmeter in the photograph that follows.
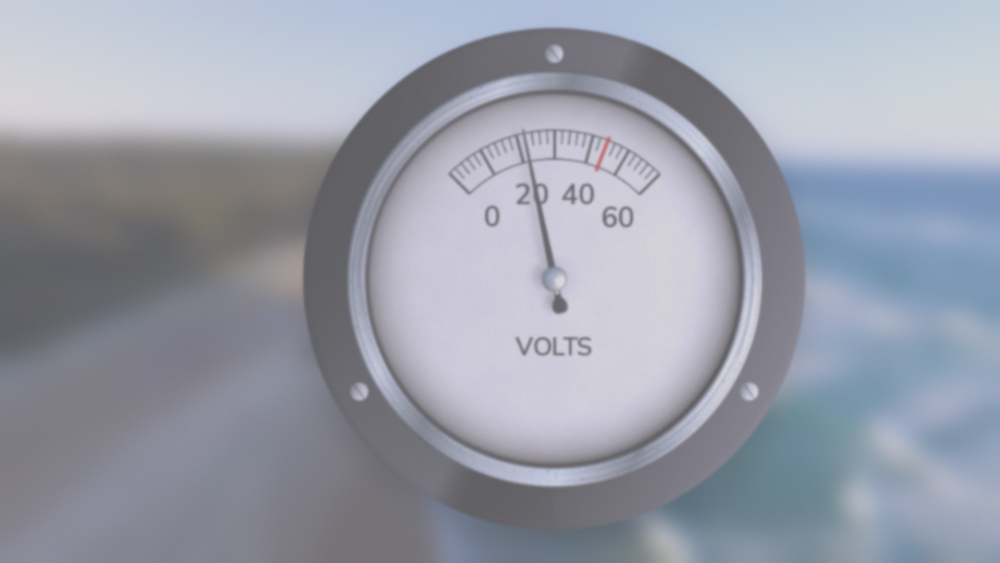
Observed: 22 V
